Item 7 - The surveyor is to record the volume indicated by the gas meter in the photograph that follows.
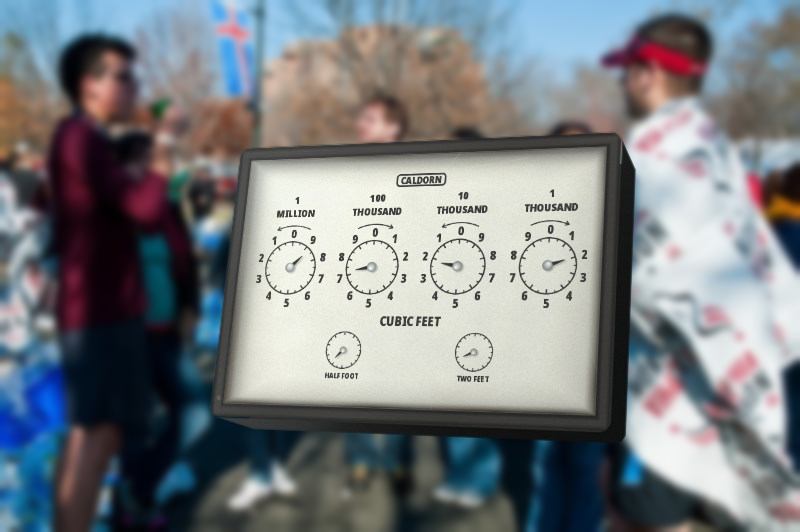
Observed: 872200 ft³
